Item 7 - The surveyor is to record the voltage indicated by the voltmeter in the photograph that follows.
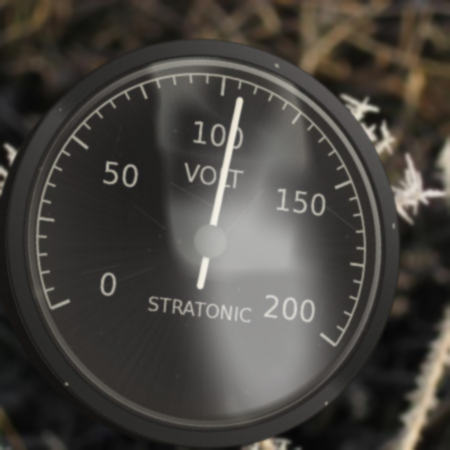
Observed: 105 V
